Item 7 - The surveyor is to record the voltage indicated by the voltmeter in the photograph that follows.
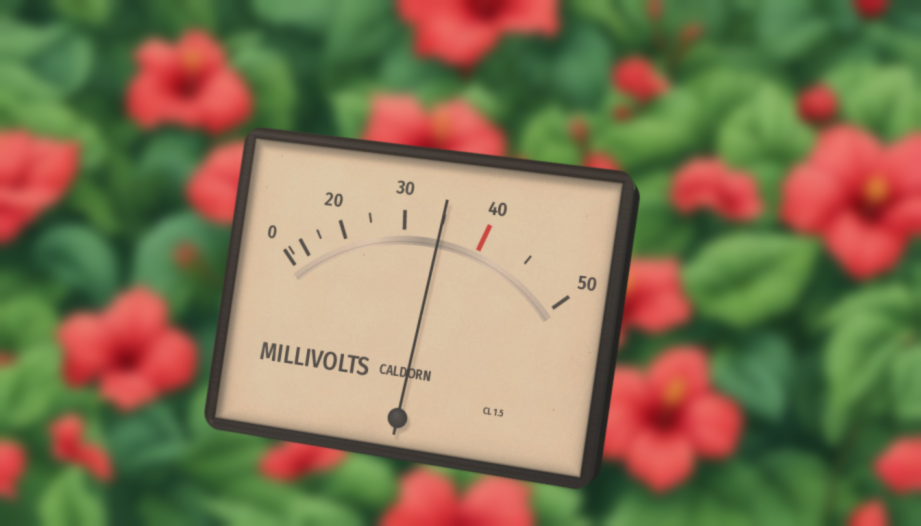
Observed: 35 mV
